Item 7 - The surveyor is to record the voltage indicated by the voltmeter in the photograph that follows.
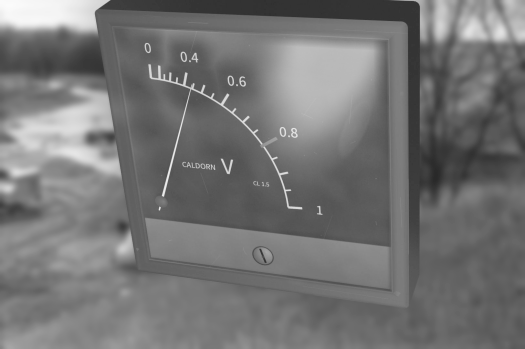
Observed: 0.45 V
